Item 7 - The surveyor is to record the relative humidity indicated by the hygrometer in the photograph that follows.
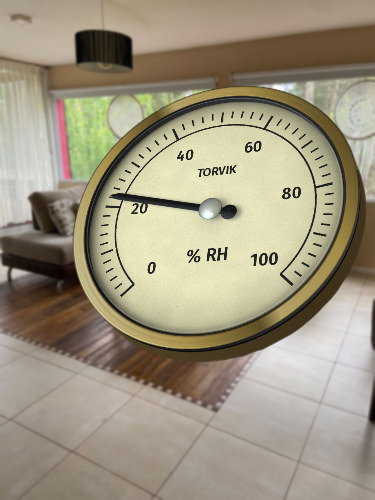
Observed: 22 %
